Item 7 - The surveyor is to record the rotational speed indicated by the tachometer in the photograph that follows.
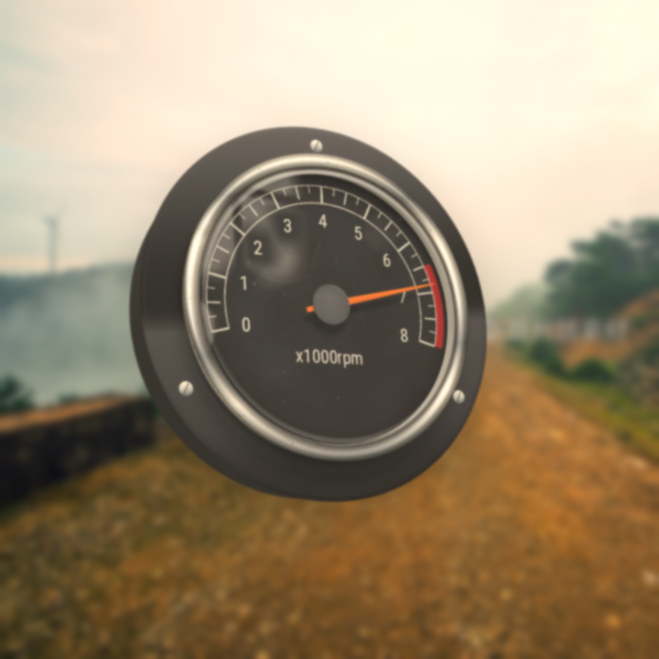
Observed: 6875 rpm
